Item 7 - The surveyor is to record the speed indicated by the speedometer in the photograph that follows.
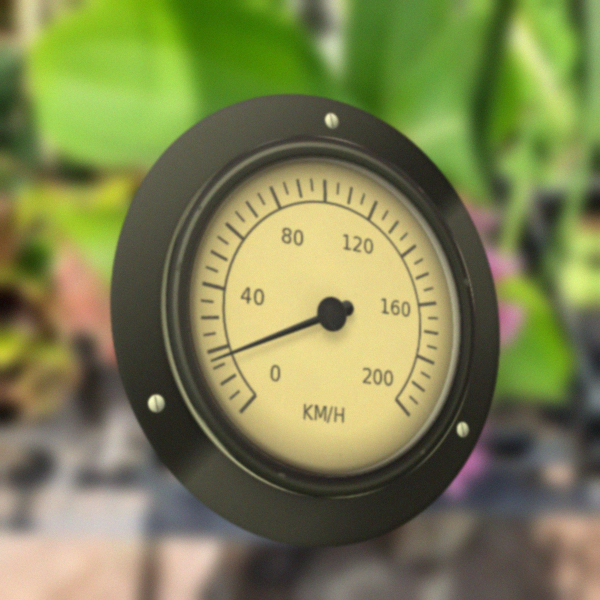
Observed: 17.5 km/h
